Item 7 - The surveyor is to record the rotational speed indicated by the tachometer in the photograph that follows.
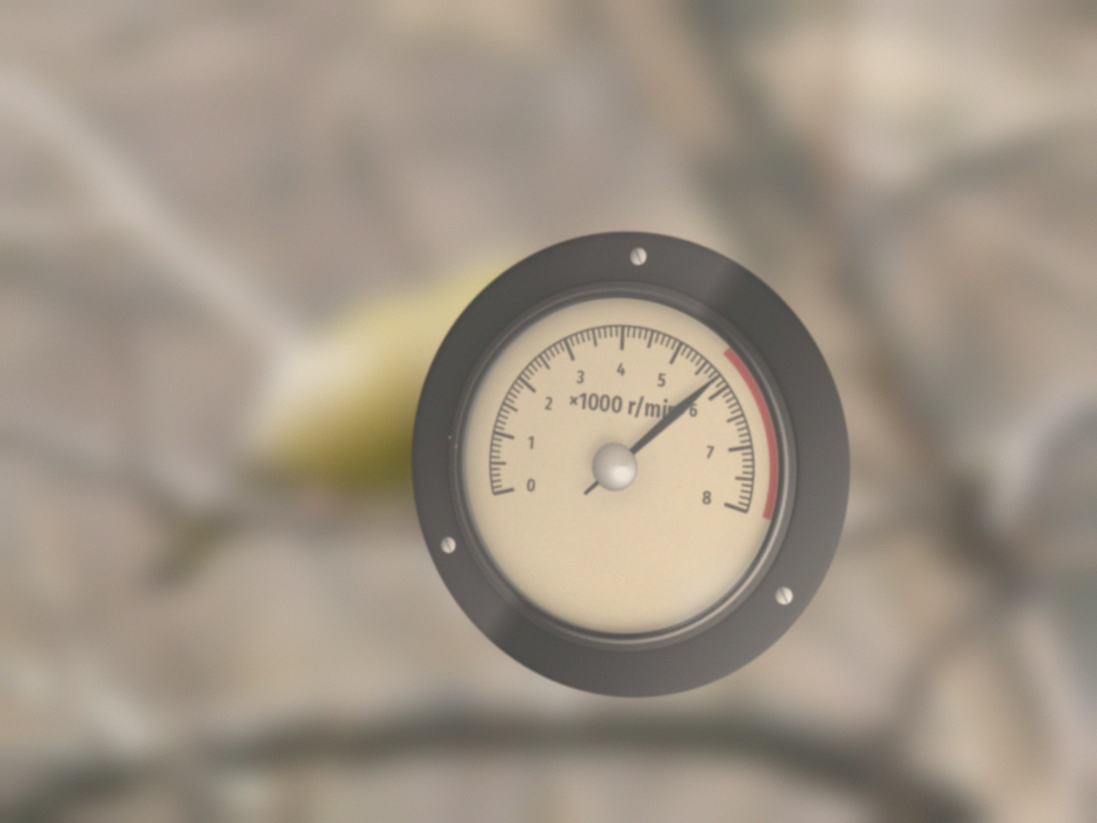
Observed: 5800 rpm
